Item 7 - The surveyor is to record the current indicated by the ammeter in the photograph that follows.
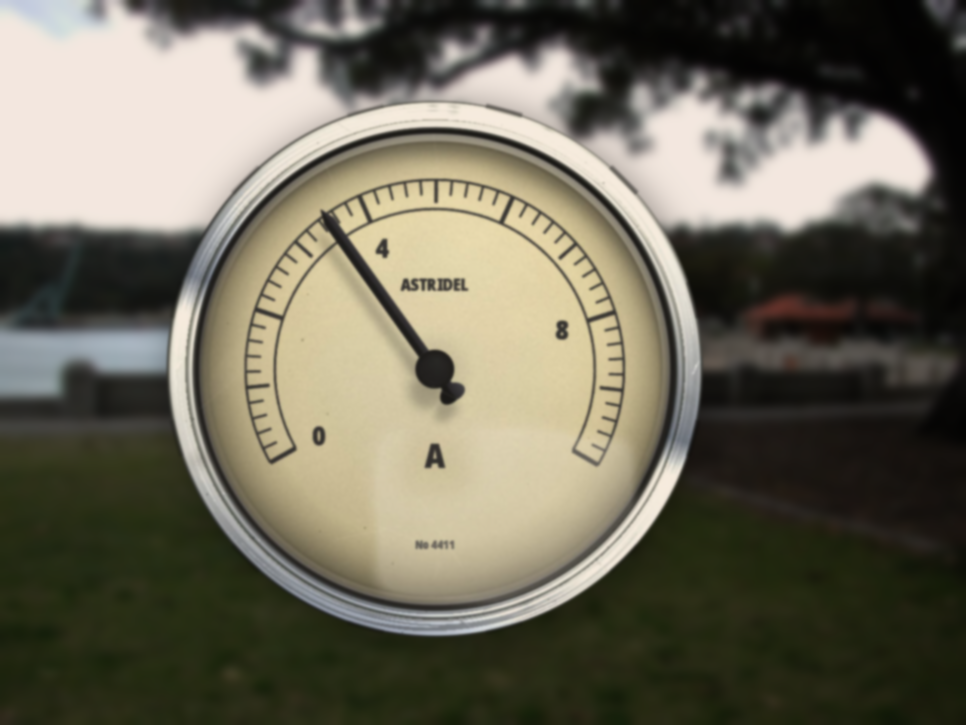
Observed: 3.5 A
